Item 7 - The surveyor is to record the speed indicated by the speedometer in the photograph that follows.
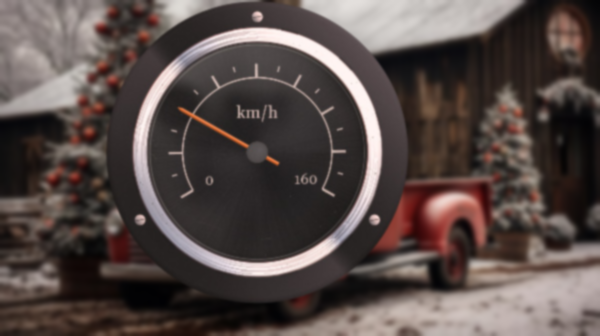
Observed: 40 km/h
